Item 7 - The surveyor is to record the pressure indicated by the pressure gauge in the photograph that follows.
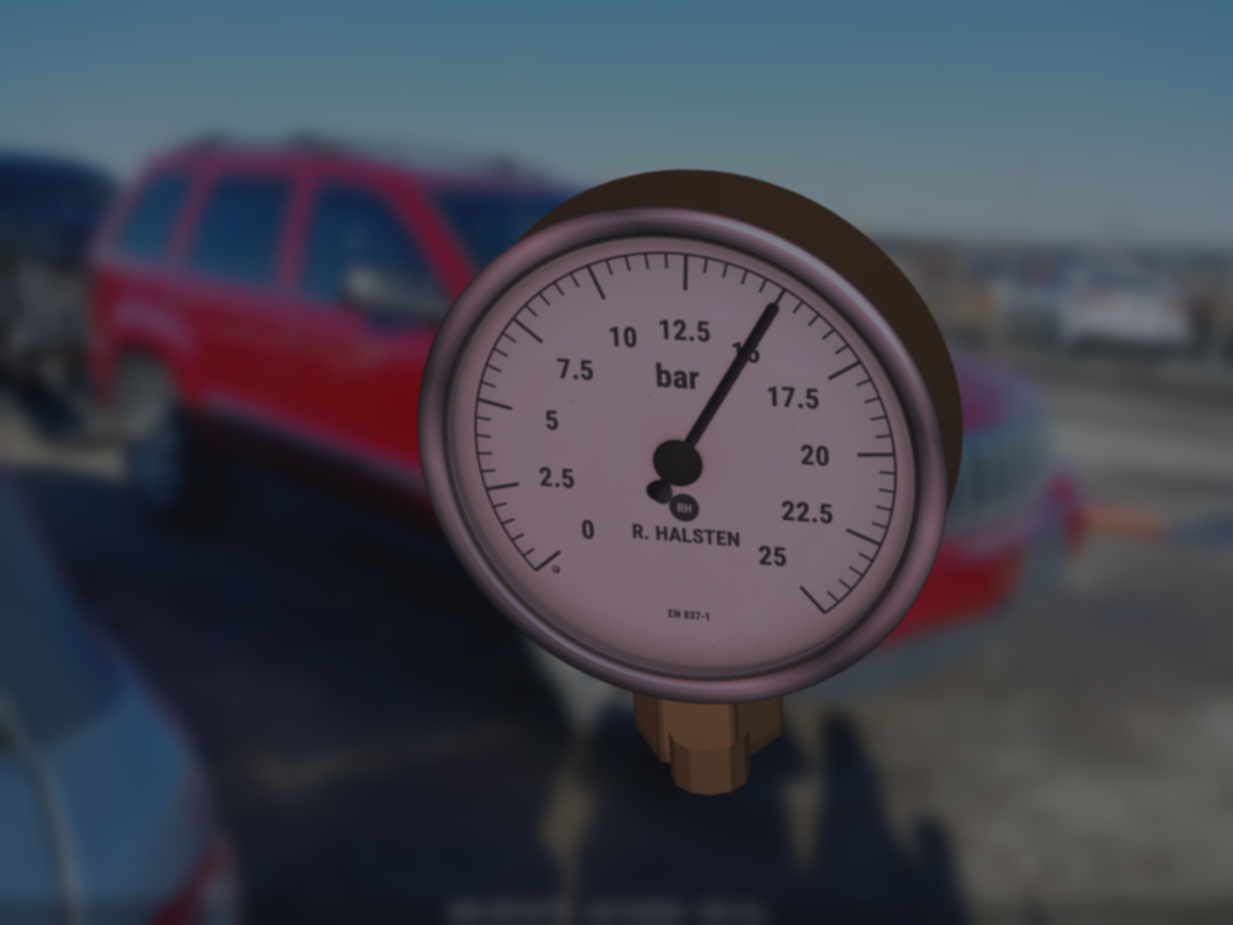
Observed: 15 bar
